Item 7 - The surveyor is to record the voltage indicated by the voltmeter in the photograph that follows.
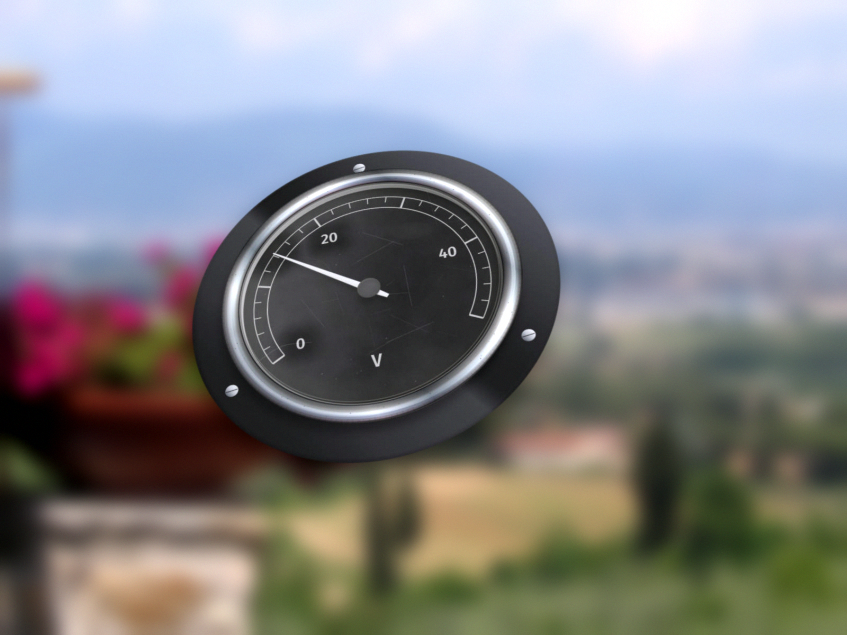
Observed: 14 V
